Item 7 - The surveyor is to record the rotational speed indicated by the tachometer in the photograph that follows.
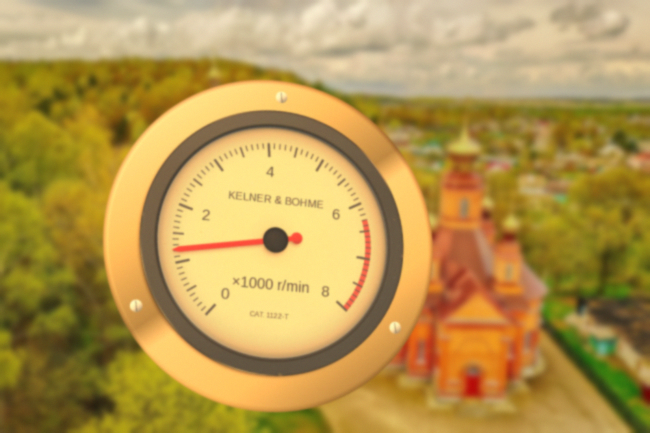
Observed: 1200 rpm
